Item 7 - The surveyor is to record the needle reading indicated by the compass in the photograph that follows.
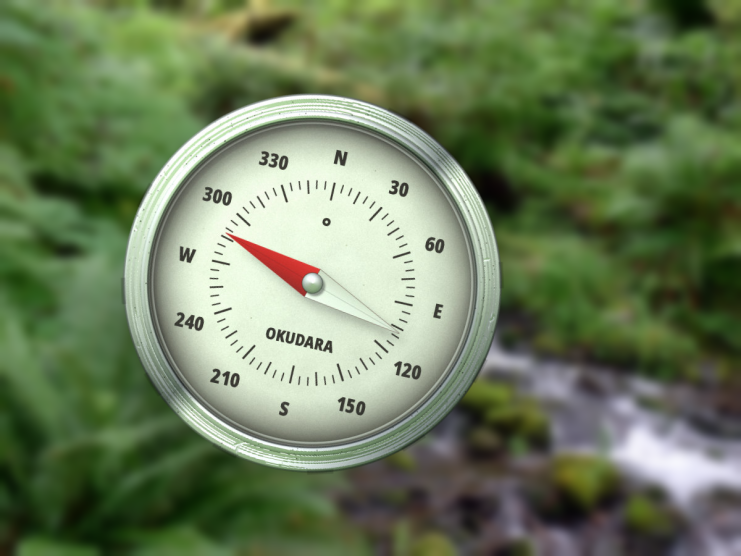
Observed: 287.5 °
